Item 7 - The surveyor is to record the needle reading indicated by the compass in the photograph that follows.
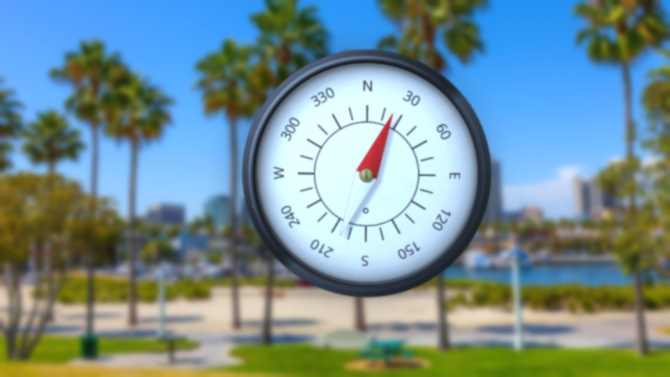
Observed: 22.5 °
